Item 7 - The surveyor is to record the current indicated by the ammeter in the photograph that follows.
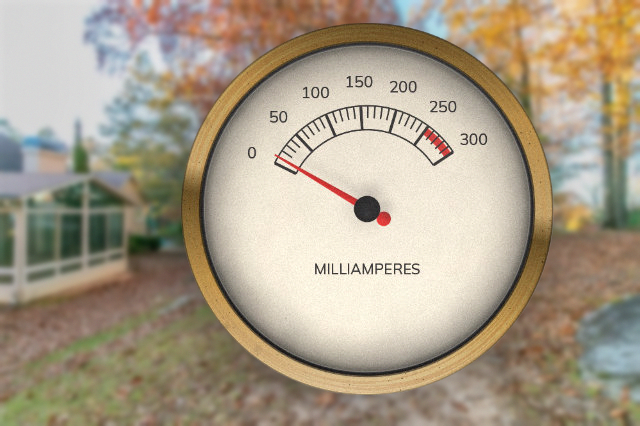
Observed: 10 mA
